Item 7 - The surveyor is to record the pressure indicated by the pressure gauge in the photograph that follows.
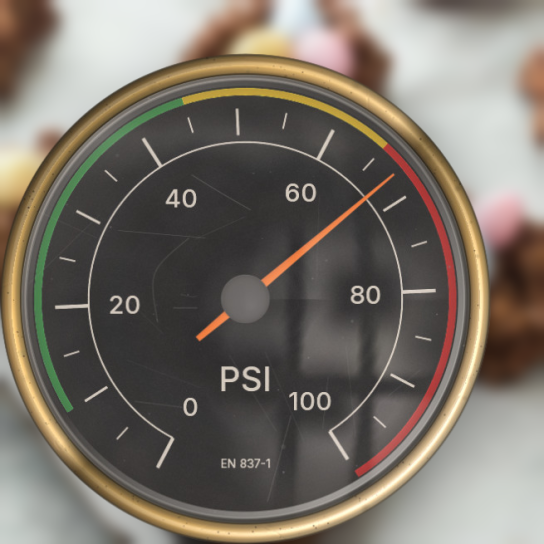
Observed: 67.5 psi
